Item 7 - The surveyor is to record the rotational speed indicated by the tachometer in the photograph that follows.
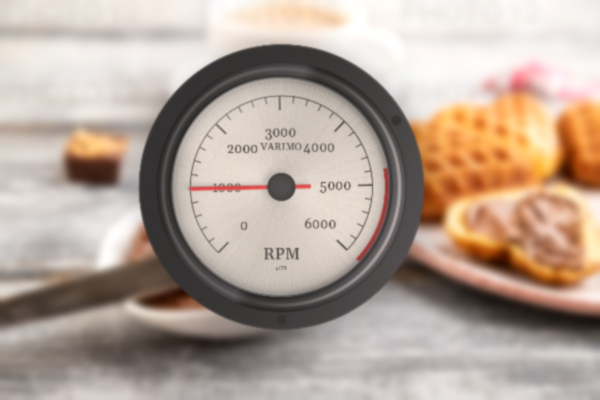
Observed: 1000 rpm
